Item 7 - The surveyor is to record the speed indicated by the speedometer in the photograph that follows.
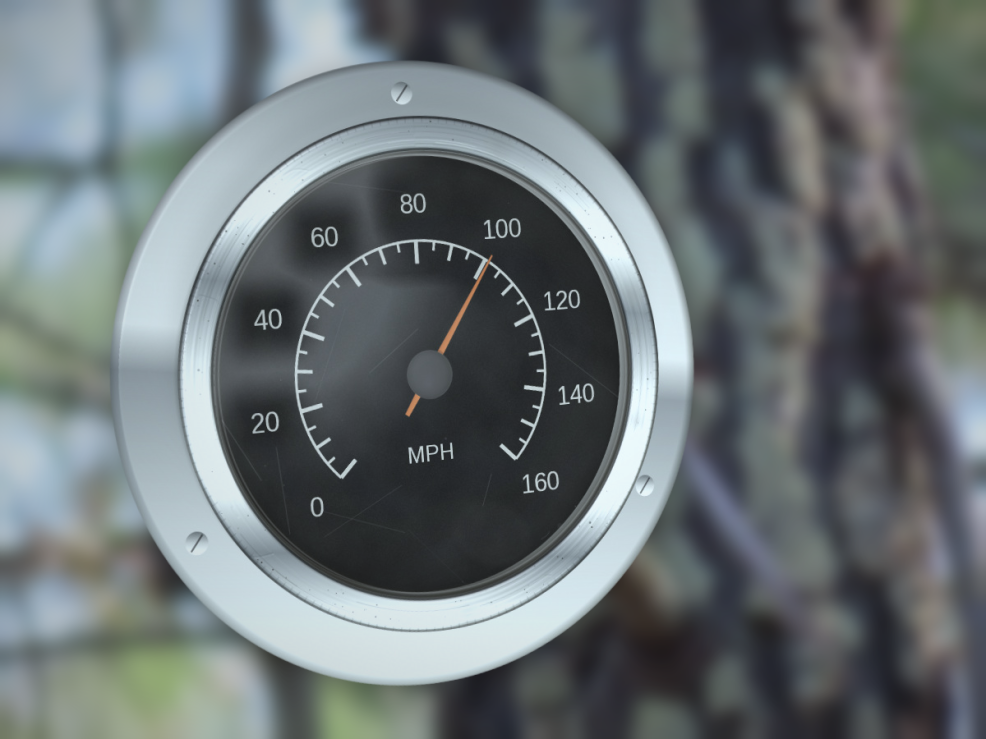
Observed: 100 mph
